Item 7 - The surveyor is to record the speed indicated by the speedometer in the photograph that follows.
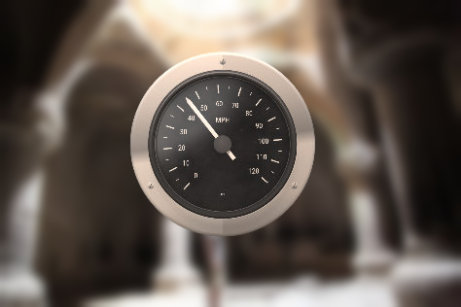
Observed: 45 mph
